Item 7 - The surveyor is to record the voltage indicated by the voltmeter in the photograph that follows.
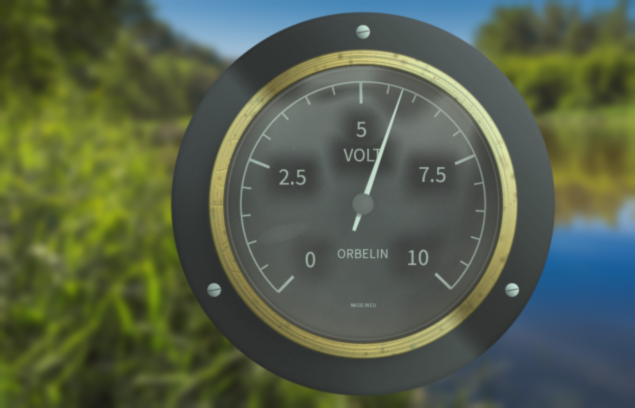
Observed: 5.75 V
